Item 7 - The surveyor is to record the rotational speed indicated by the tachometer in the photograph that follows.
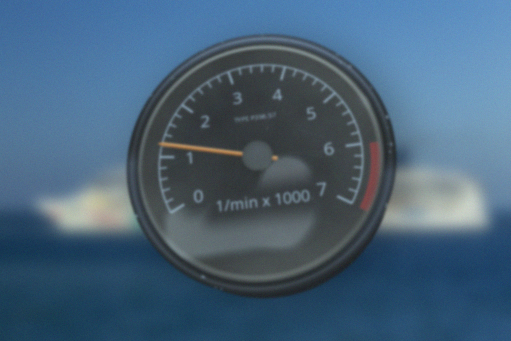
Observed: 1200 rpm
